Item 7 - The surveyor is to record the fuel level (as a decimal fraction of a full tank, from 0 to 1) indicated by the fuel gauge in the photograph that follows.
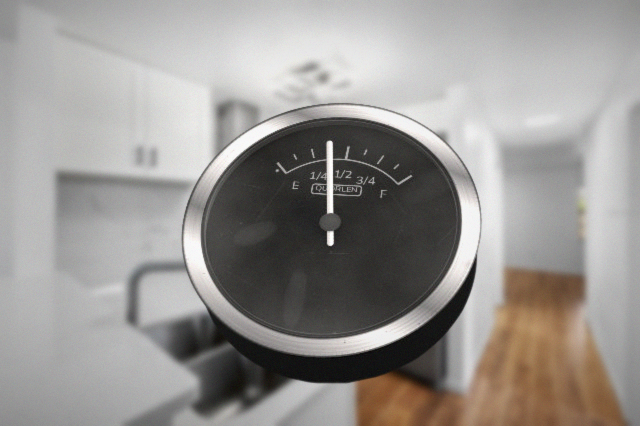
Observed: 0.375
